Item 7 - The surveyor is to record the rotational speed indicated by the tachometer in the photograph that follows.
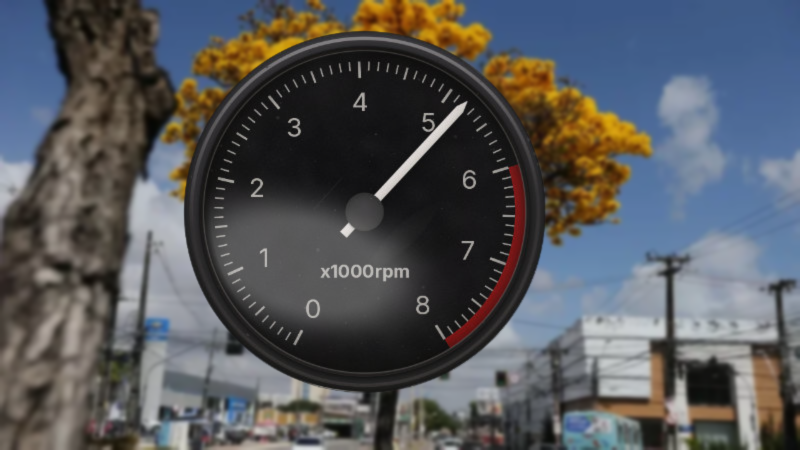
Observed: 5200 rpm
